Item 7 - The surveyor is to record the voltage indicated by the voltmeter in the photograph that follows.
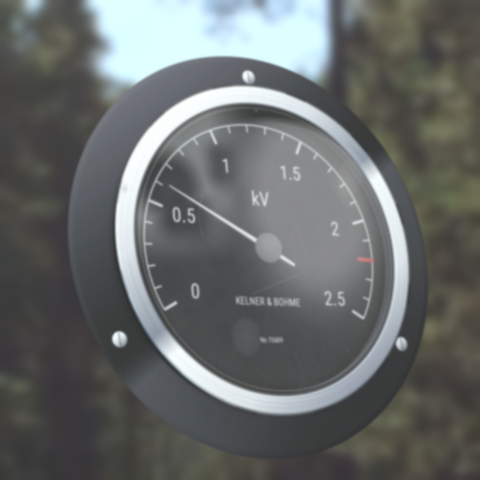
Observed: 0.6 kV
